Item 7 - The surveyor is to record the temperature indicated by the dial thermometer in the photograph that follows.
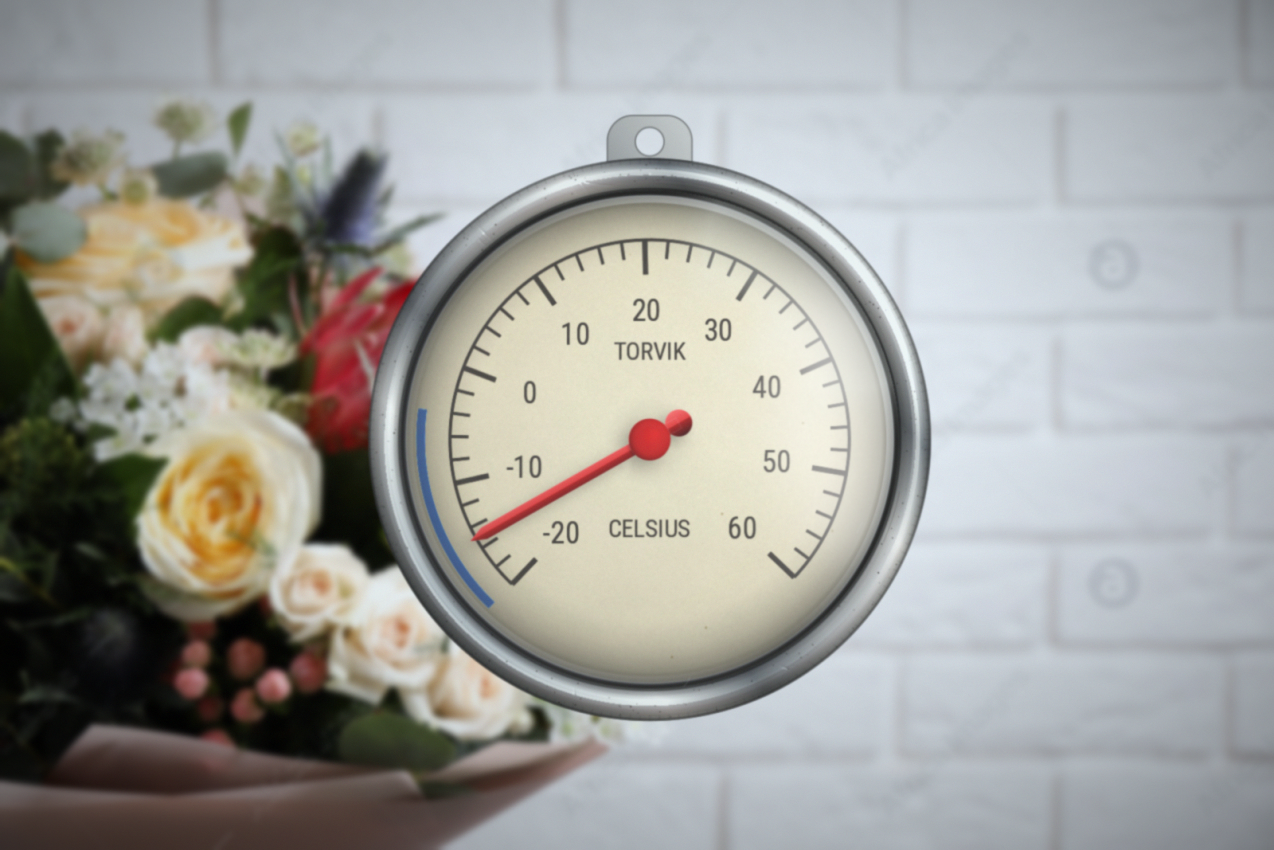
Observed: -15 °C
